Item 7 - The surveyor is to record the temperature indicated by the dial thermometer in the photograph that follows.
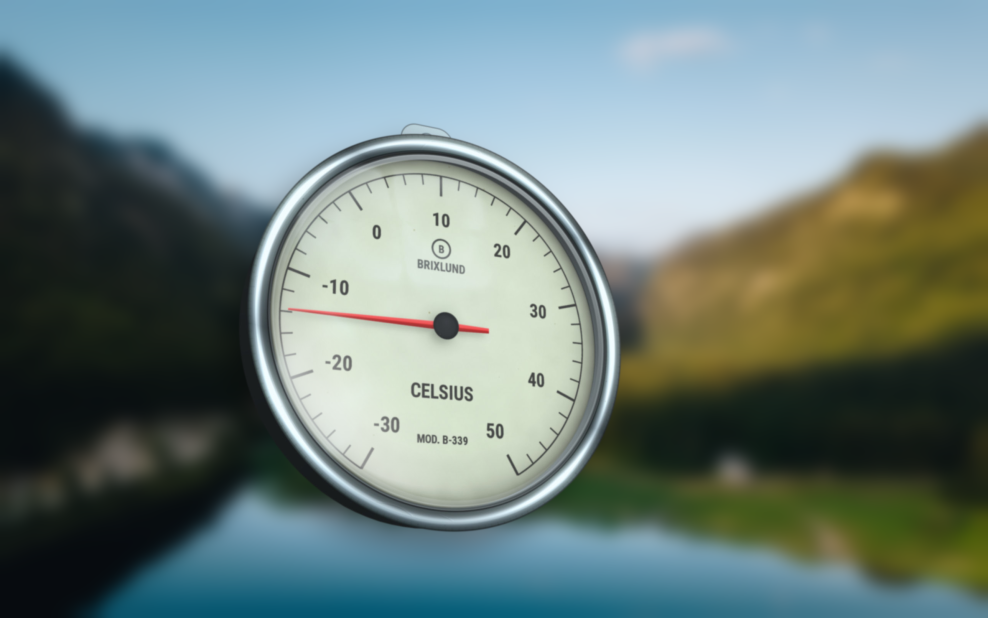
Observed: -14 °C
